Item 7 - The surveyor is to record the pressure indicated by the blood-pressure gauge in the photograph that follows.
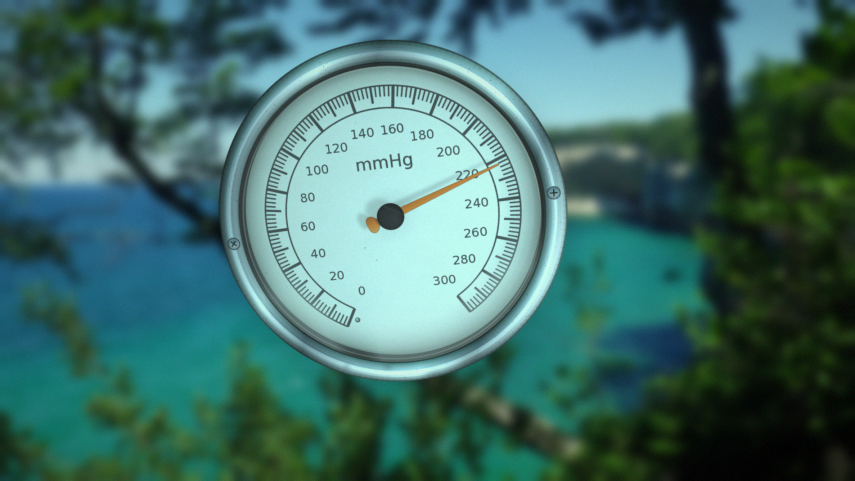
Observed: 222 mmHg
